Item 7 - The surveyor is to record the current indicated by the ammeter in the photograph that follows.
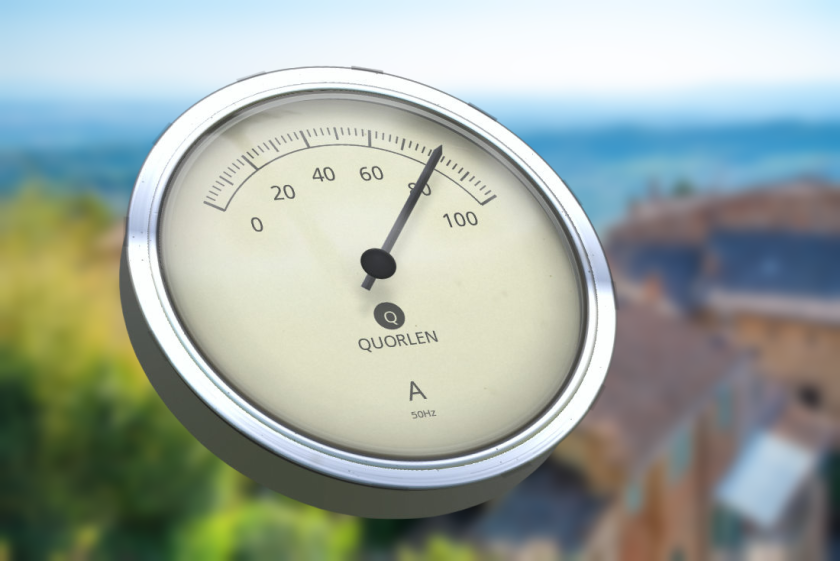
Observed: 80 A
